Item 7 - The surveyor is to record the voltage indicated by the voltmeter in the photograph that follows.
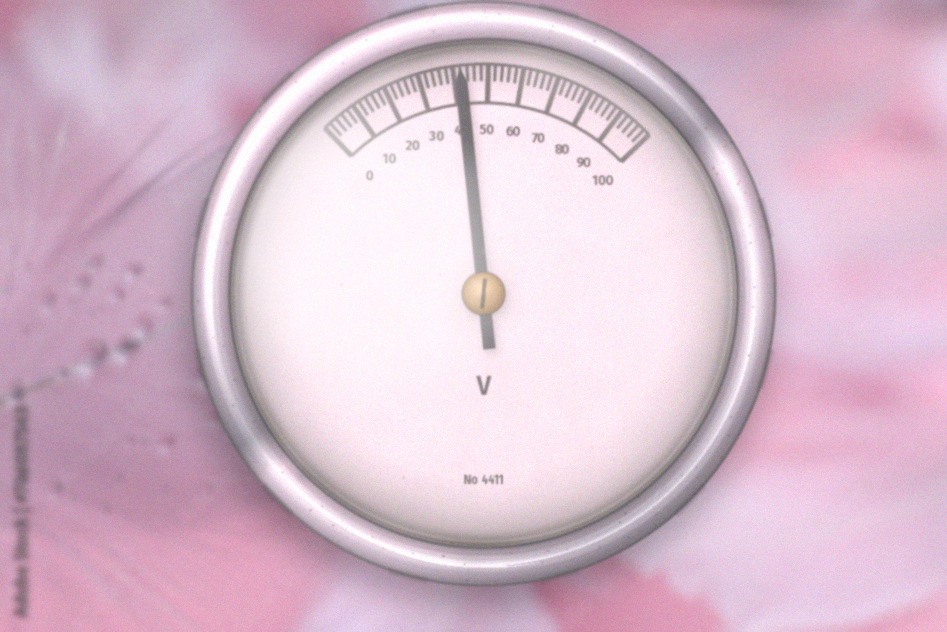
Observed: 42 V
